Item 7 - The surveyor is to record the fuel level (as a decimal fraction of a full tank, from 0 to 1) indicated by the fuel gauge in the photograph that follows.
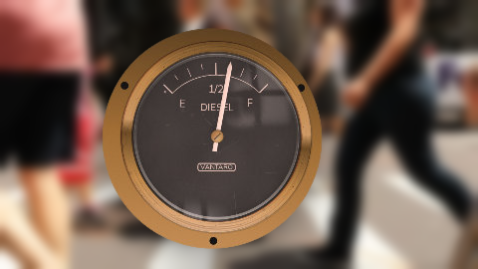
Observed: 0.625
